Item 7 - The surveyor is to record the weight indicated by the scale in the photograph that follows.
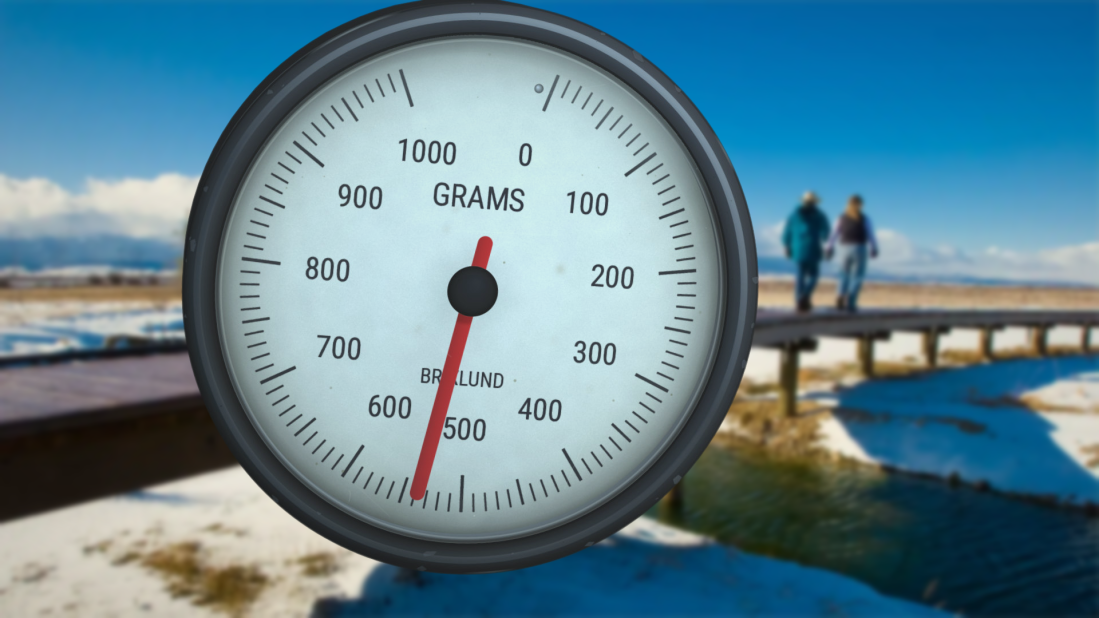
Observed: 540 g
